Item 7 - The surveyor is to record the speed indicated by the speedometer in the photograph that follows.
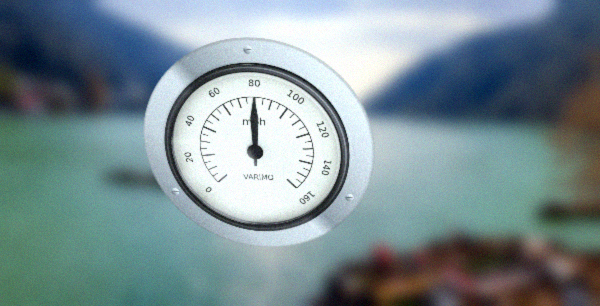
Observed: 80 mph
